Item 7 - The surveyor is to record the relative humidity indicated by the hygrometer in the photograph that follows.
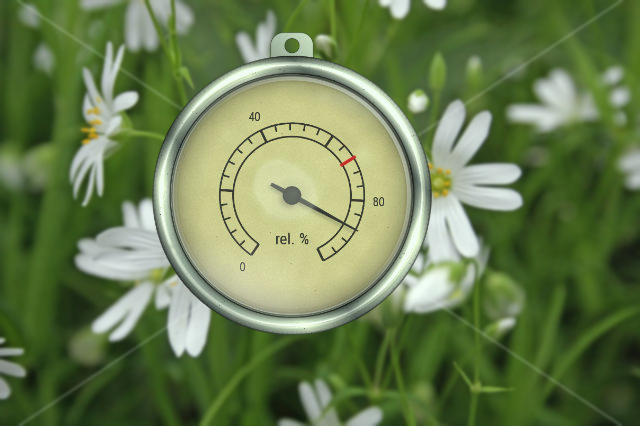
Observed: 88 %
